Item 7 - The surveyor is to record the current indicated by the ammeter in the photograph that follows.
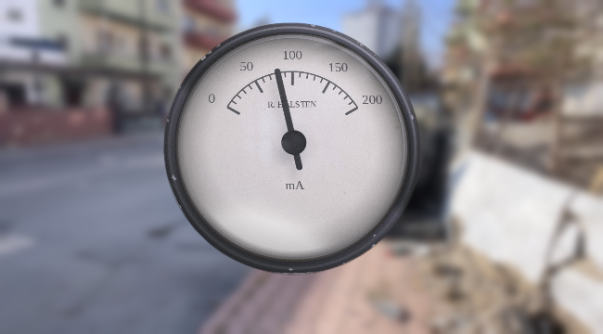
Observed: 80 mA
